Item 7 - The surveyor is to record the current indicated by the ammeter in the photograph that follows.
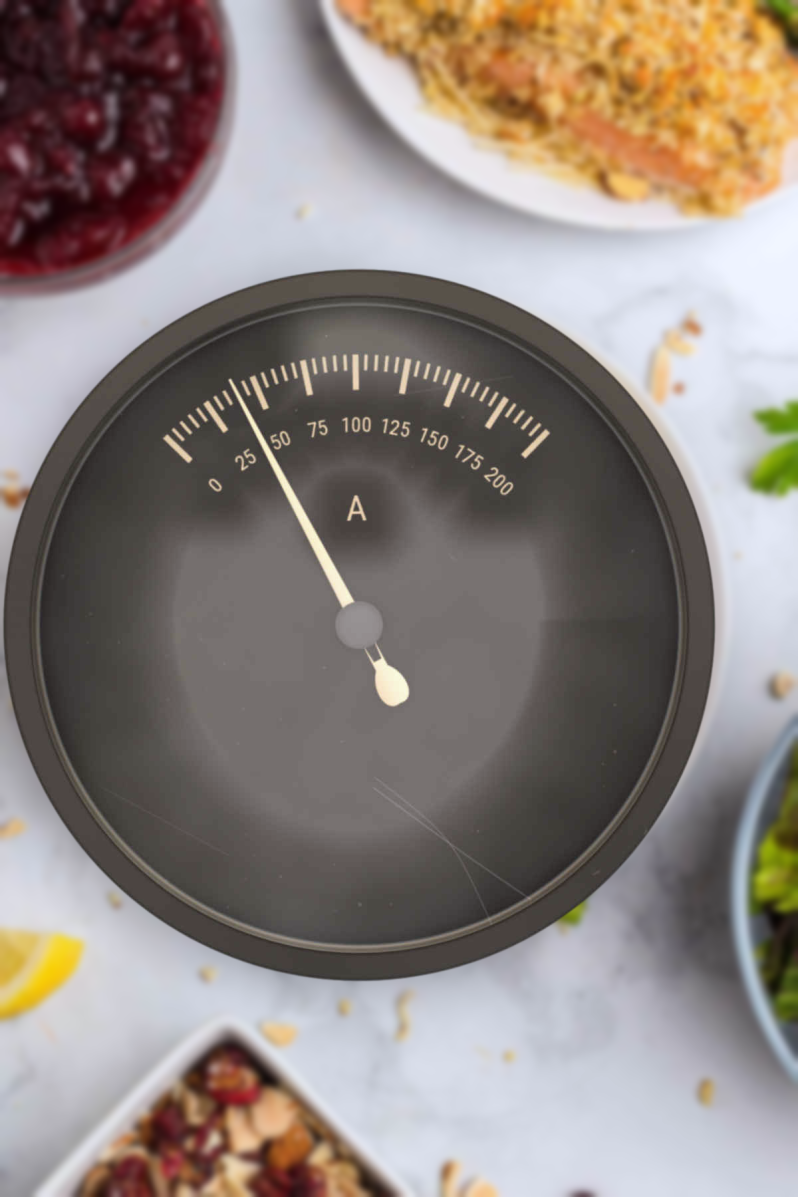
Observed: 40 A
